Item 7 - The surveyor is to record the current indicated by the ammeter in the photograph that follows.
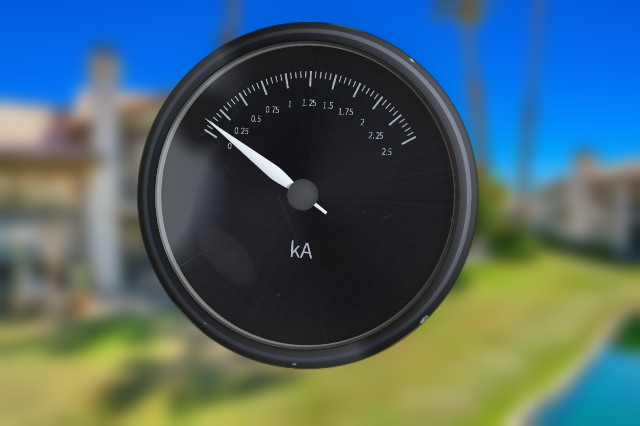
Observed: 0.1 kA
